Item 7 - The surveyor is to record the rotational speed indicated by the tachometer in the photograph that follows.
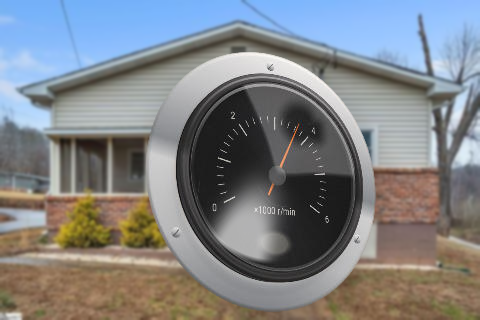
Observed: 3600 rpm
